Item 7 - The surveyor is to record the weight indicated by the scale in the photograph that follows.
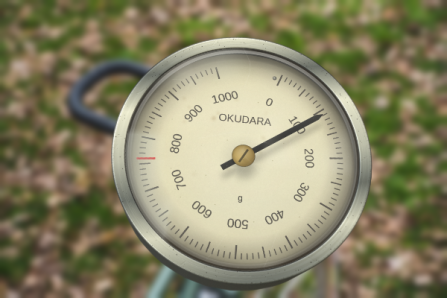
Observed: 110 g
